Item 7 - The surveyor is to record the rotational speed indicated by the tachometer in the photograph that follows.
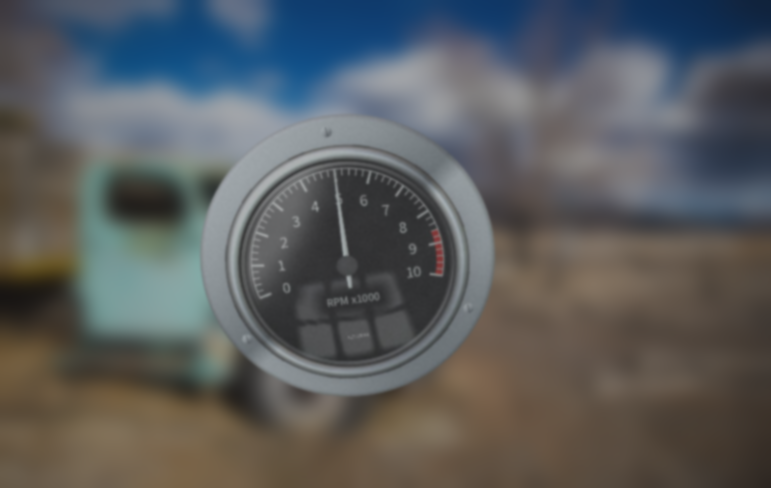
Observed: 5000 rpm
